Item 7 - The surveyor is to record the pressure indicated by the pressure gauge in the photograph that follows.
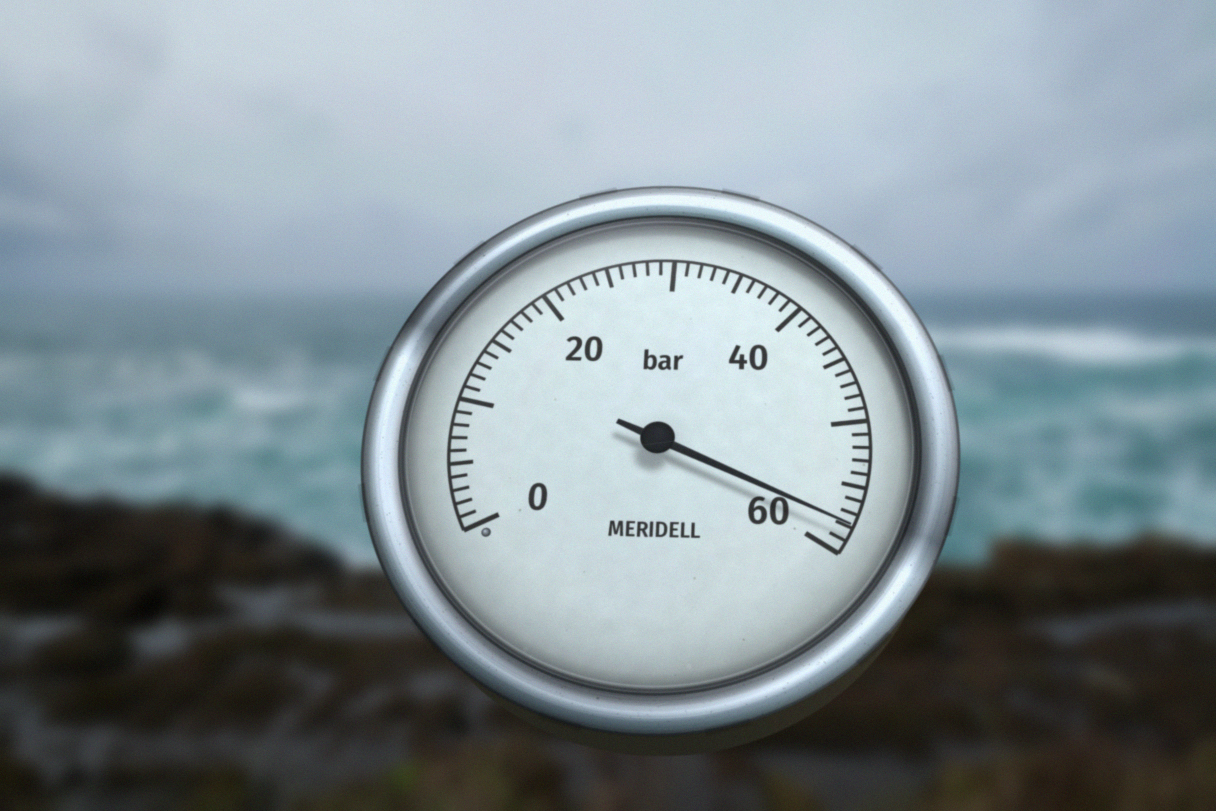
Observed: 58 bar
